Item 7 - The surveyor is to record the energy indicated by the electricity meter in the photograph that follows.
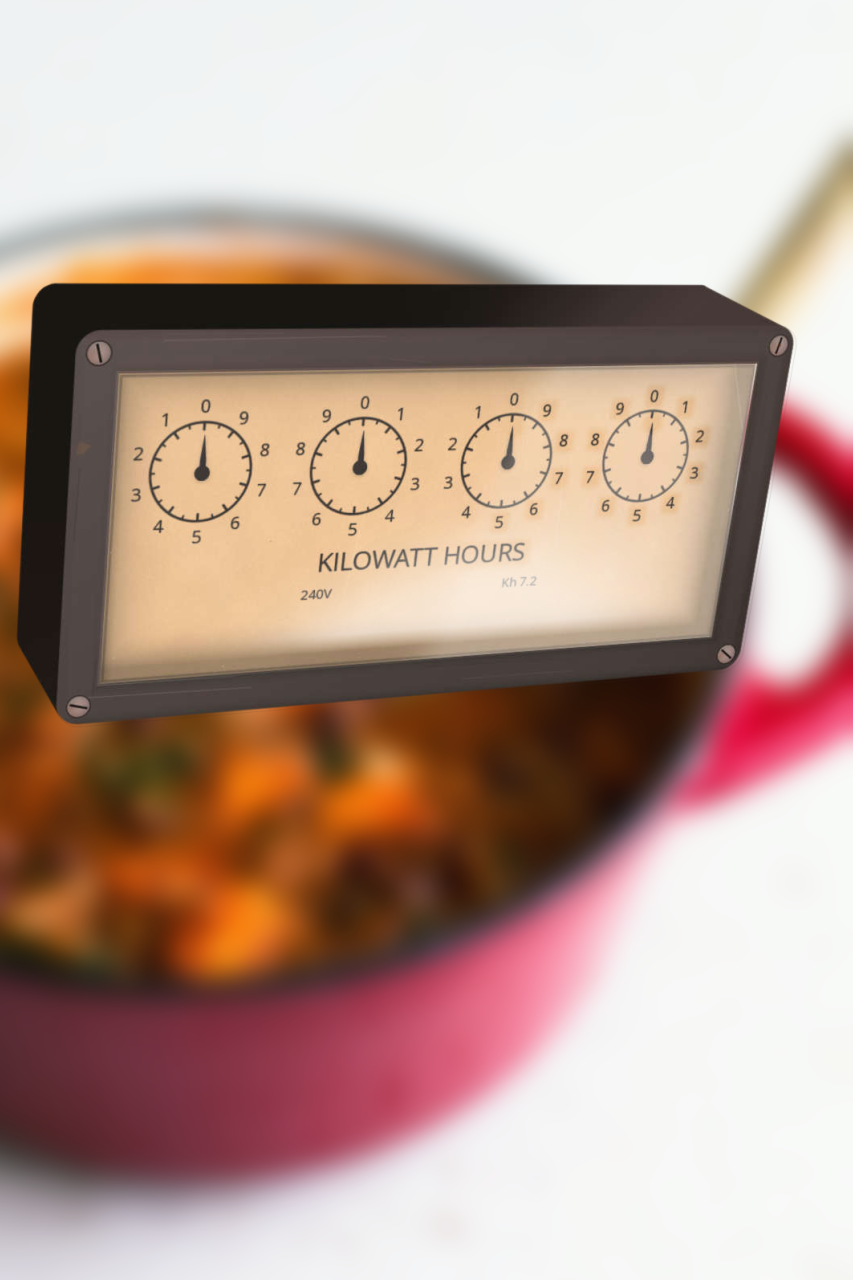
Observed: 0 kWh
